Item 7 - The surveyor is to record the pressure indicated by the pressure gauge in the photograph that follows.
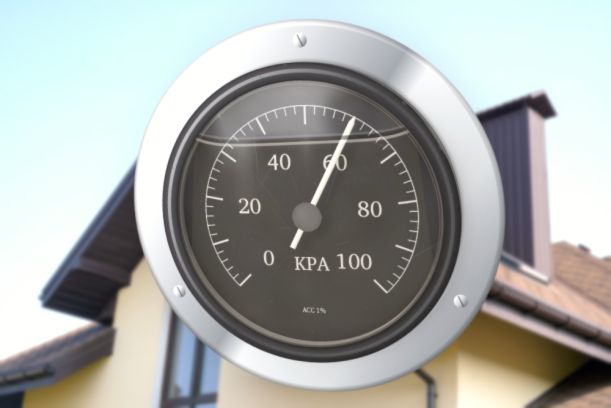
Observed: 60 kPa
